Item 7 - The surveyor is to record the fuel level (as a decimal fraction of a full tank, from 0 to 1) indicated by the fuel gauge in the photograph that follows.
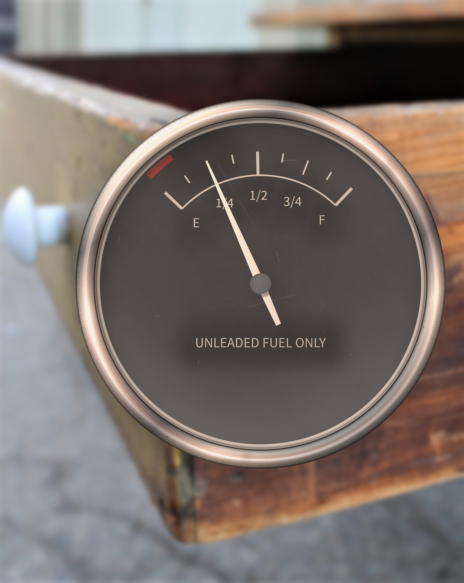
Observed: 0.25
